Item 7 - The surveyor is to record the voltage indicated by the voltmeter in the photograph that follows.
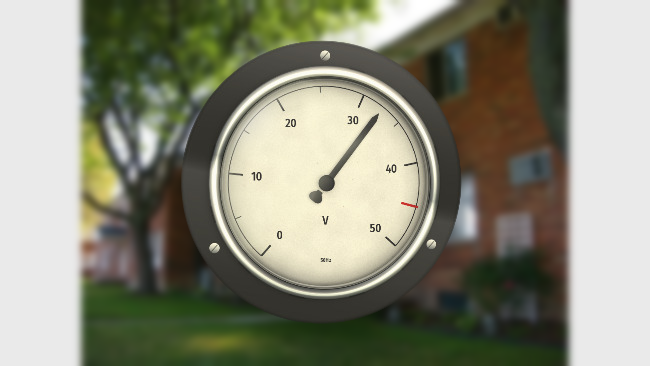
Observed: 32.5 V
